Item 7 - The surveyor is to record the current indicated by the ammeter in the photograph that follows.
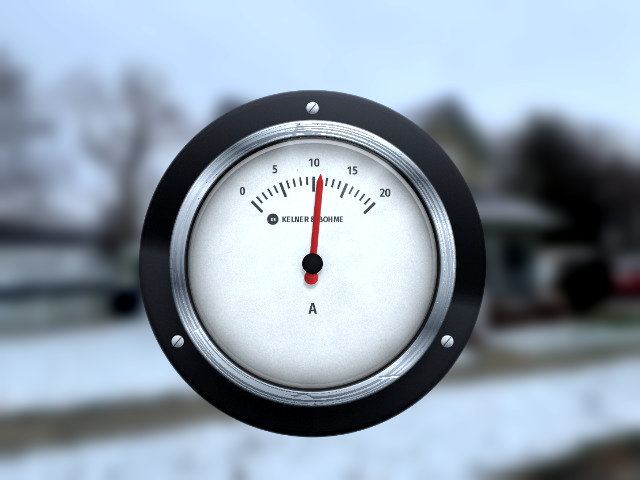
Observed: 11 A
